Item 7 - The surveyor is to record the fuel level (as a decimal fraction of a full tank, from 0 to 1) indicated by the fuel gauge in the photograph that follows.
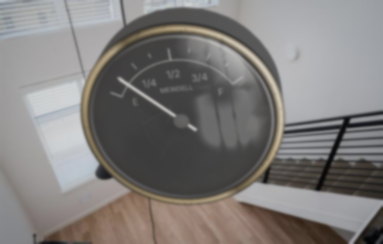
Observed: 0.125
